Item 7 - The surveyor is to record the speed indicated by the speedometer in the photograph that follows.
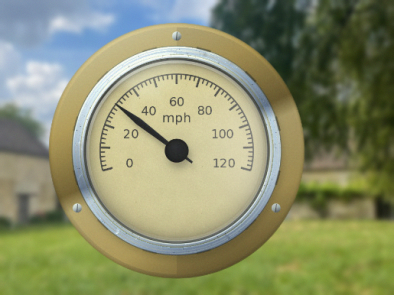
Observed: 30 mph
